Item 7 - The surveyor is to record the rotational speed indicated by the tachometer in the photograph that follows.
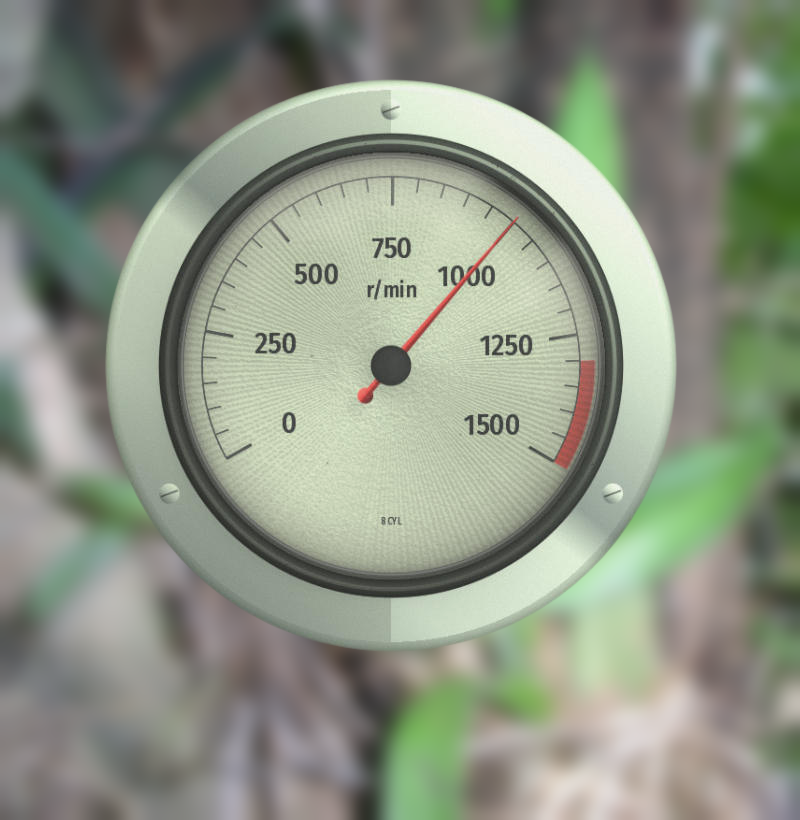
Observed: 1000 rpm
